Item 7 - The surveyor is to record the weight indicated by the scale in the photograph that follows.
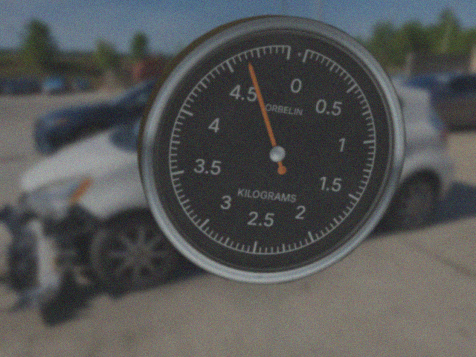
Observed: 4.65 kg
